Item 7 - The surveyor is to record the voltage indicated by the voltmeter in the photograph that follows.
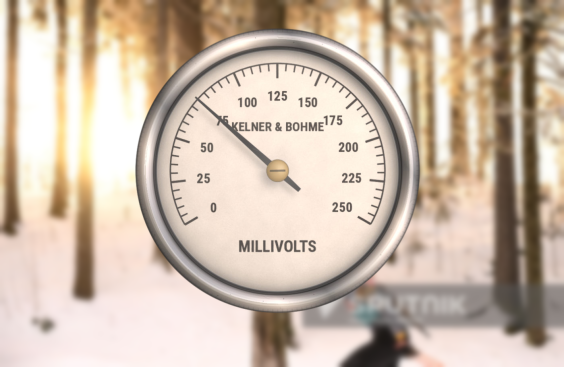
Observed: 75 mV
